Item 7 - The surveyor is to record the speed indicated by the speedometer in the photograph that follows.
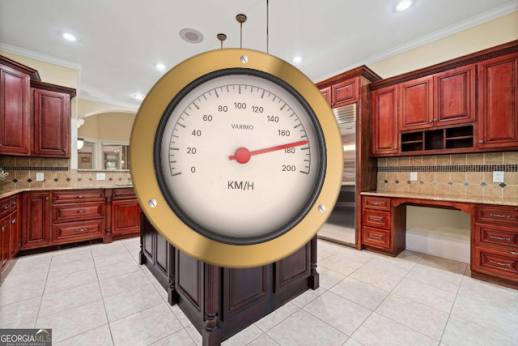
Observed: 175 km/h
